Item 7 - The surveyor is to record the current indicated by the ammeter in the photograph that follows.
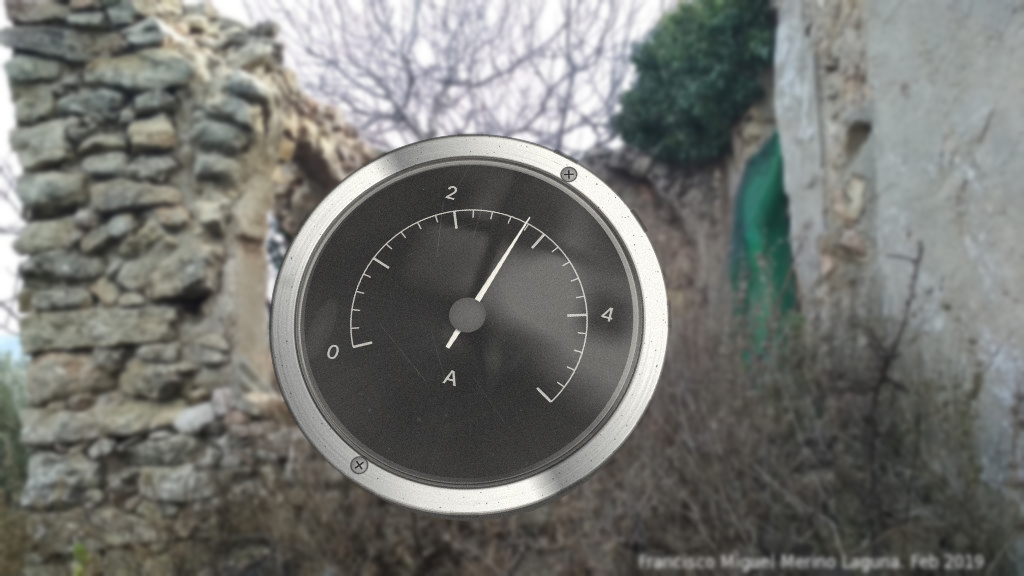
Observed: 2.8 A
